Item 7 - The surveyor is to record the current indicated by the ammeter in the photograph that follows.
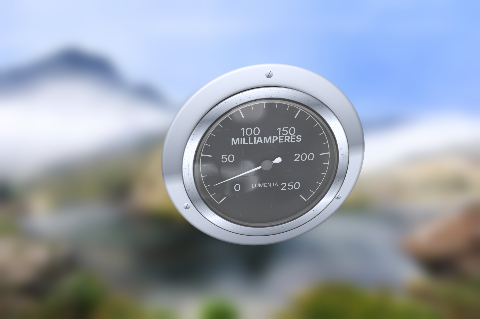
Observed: 20 mA
